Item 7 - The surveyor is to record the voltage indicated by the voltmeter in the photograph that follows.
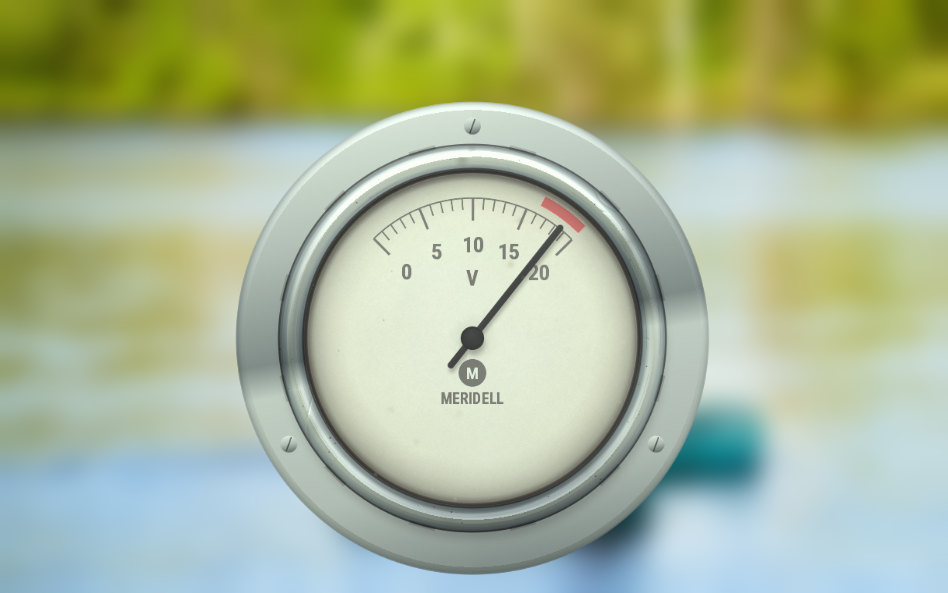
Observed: 18.5 V
